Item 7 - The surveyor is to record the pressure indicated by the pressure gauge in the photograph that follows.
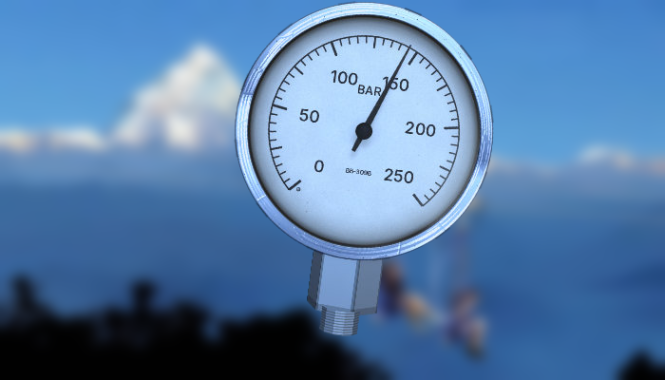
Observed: 145 bar
